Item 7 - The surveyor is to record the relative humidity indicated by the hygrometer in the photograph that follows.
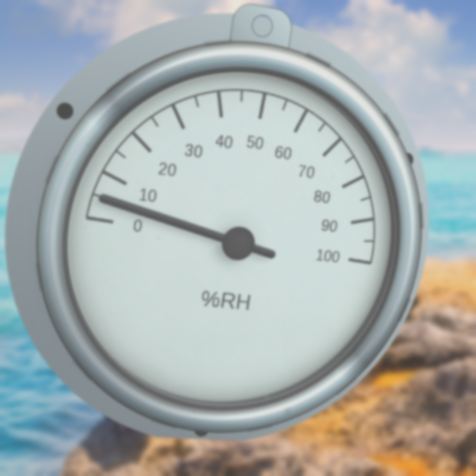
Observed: 5 %
